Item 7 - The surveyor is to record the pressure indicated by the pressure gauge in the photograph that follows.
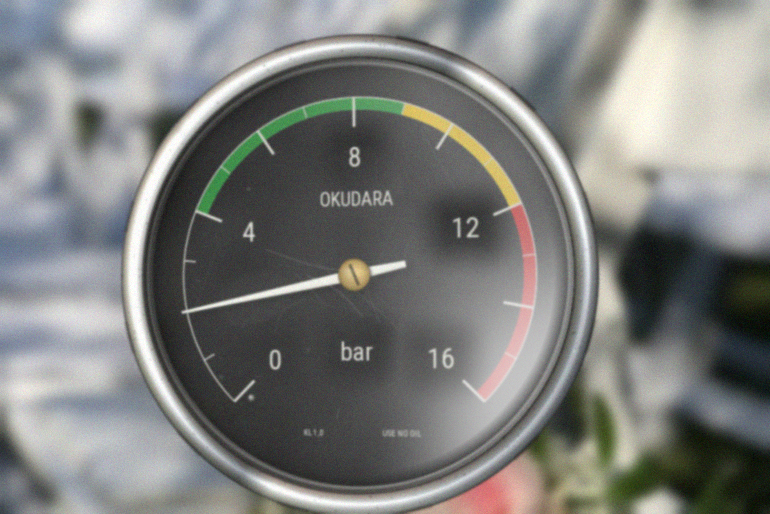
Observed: 2 bar
